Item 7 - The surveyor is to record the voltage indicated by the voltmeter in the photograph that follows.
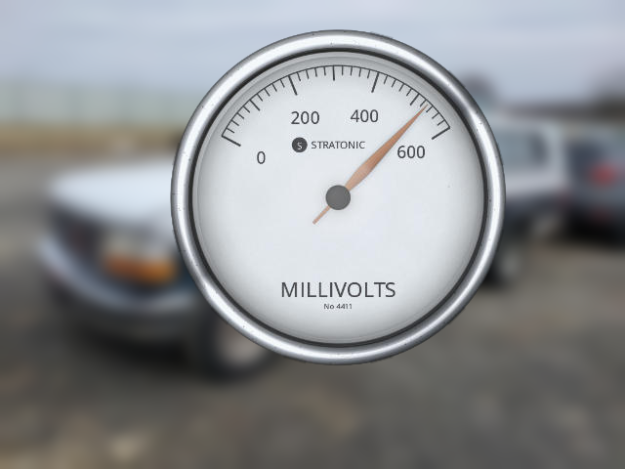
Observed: 530 mV
